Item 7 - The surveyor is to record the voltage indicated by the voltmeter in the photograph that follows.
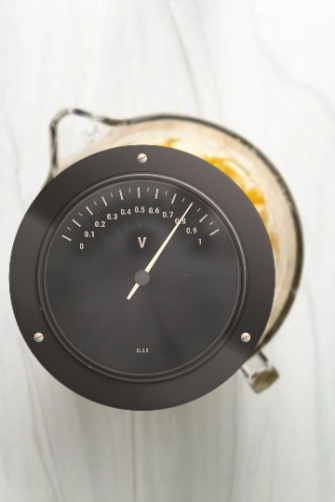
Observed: 0.8 V
